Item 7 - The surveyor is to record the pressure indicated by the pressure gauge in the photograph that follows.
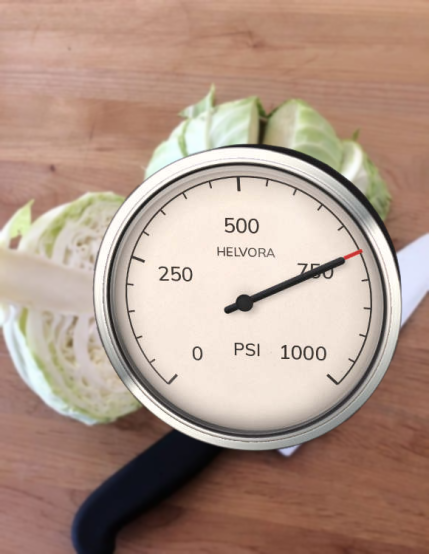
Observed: 750 psi
